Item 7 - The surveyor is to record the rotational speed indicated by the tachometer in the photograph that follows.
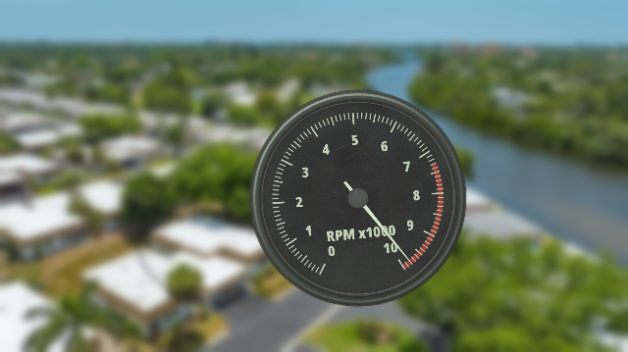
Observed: 9800 rpm
